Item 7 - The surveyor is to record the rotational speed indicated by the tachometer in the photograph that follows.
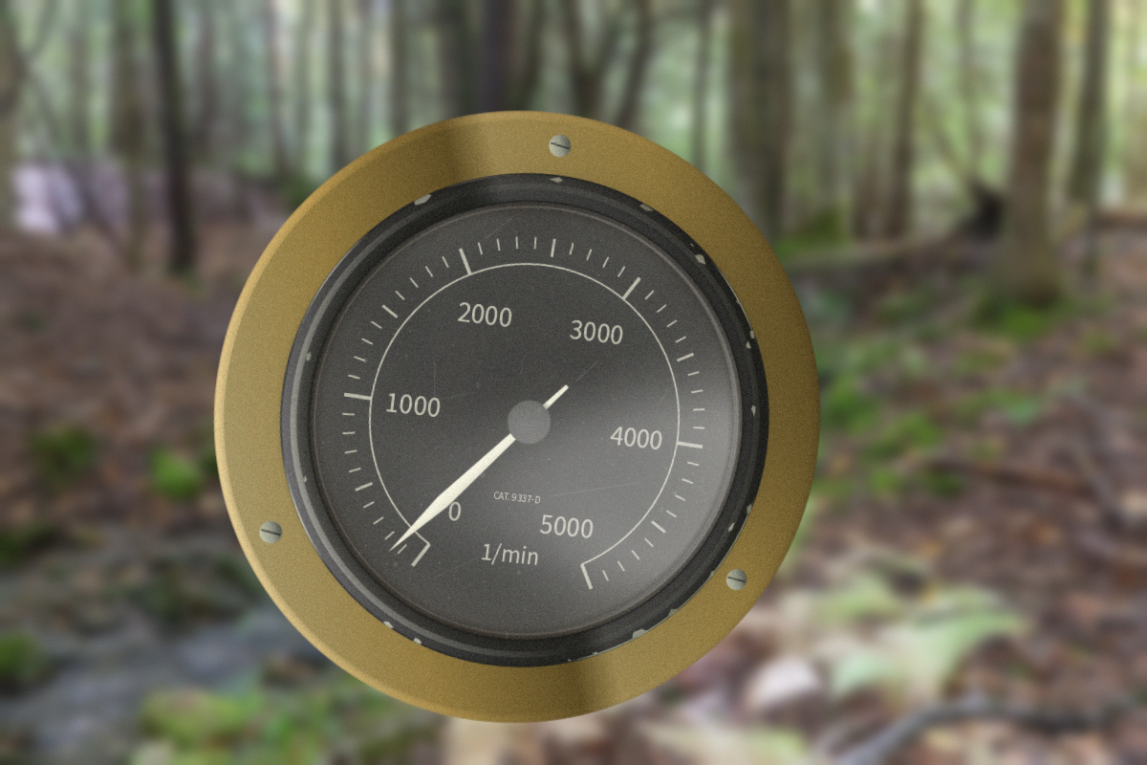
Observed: 150 rpm
